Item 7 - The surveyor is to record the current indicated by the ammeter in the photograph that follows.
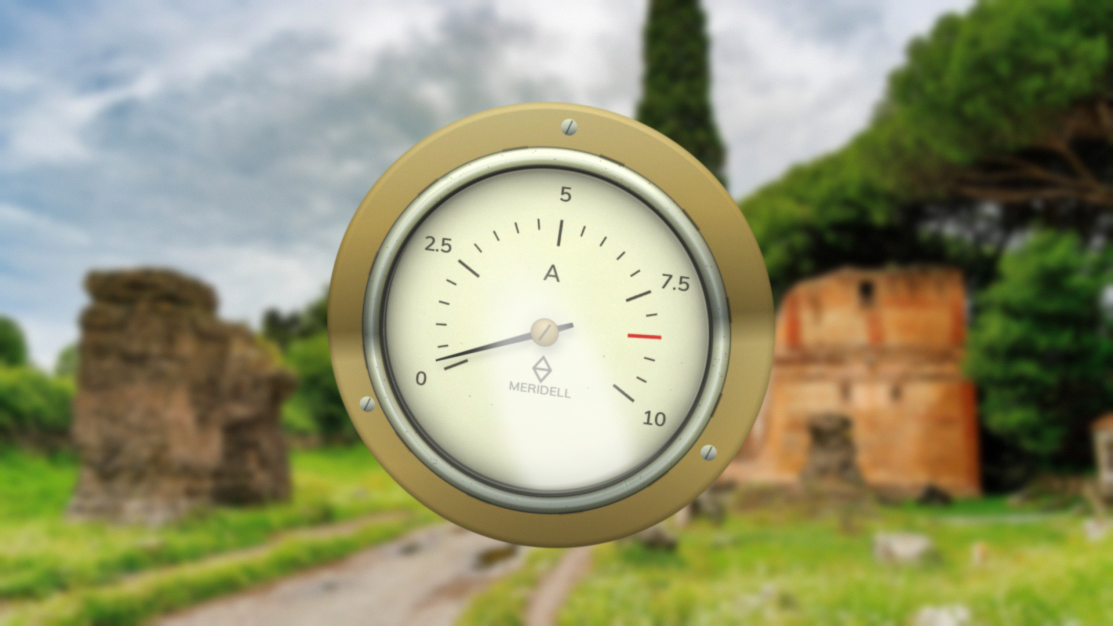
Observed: 0.25 A
